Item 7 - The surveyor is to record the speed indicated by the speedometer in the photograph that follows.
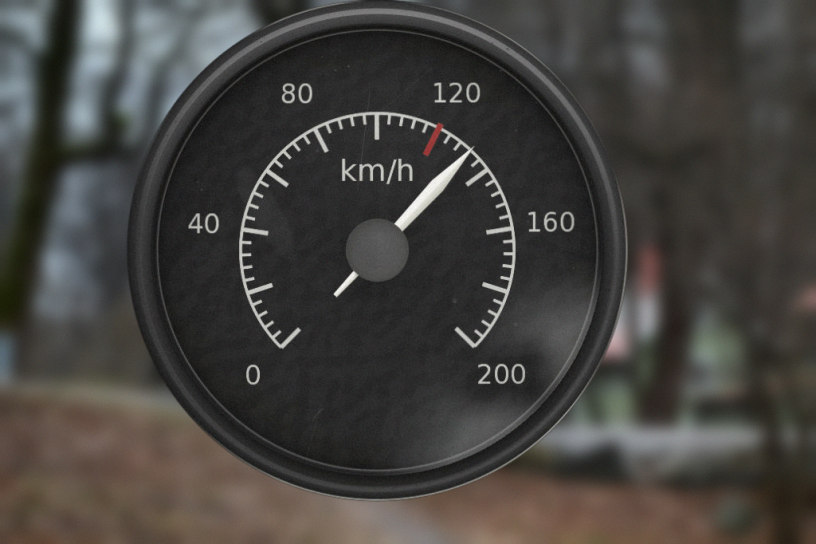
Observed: 132 km/h
